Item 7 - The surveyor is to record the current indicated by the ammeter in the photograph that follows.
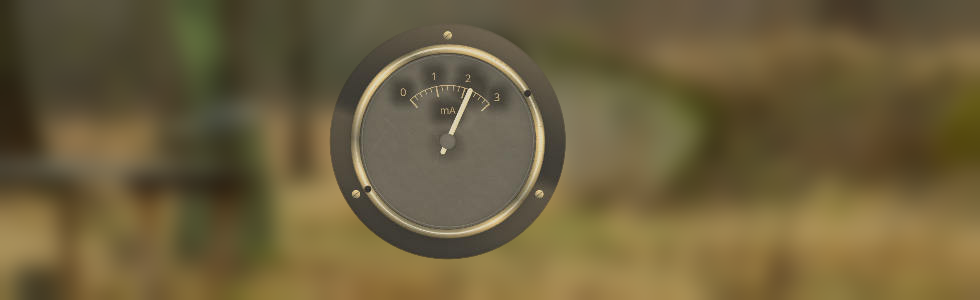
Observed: 2.2 mA
